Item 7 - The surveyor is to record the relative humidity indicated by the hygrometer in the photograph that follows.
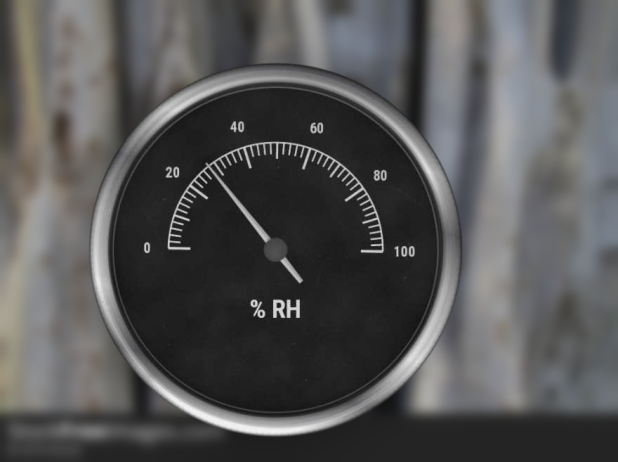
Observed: 28 %
